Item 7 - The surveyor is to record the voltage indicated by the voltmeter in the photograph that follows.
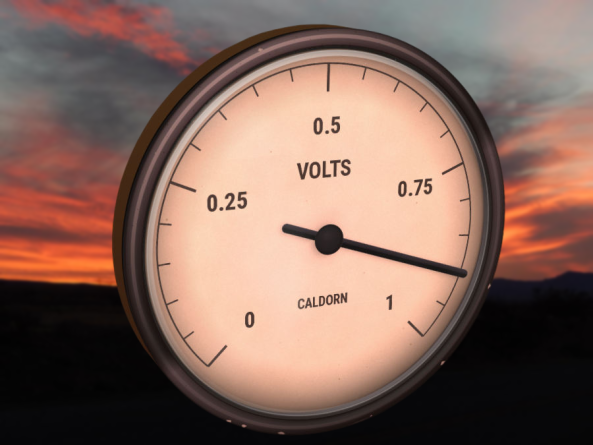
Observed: 0.9 V
